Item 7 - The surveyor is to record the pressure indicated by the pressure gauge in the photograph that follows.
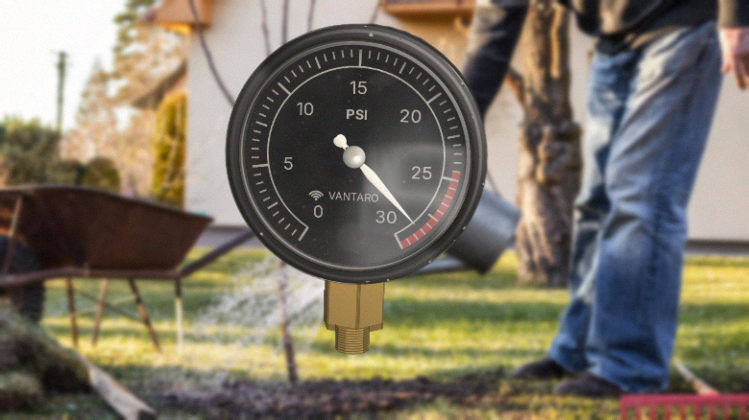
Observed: 28.5 psi
